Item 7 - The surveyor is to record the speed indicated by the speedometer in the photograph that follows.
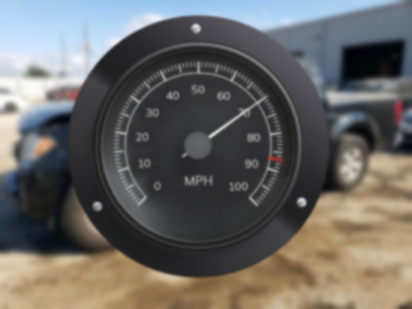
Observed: 70 mph
